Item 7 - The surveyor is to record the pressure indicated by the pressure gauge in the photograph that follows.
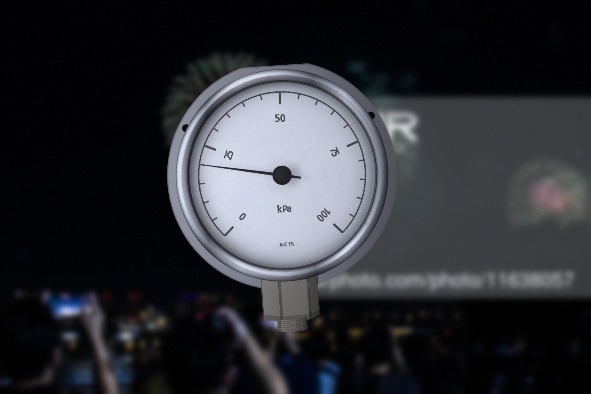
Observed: 20 kPa
